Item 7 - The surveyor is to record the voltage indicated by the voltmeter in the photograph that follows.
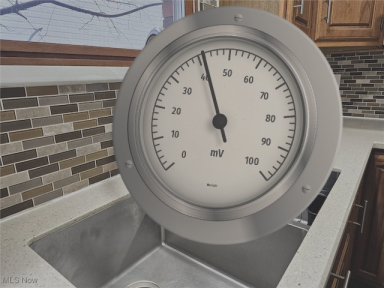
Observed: 42 mV
